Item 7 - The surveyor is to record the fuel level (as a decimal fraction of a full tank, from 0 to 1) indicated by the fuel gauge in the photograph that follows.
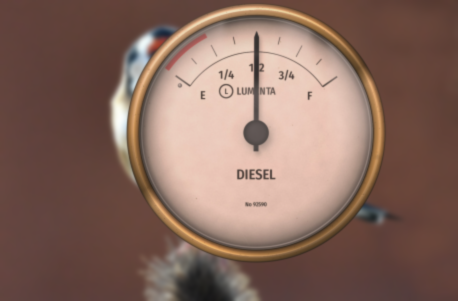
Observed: 0.5
